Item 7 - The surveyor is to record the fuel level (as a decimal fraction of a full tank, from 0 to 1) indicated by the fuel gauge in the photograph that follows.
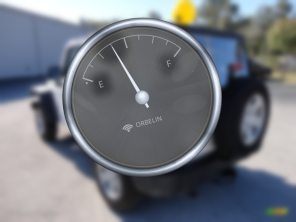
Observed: 0.375
